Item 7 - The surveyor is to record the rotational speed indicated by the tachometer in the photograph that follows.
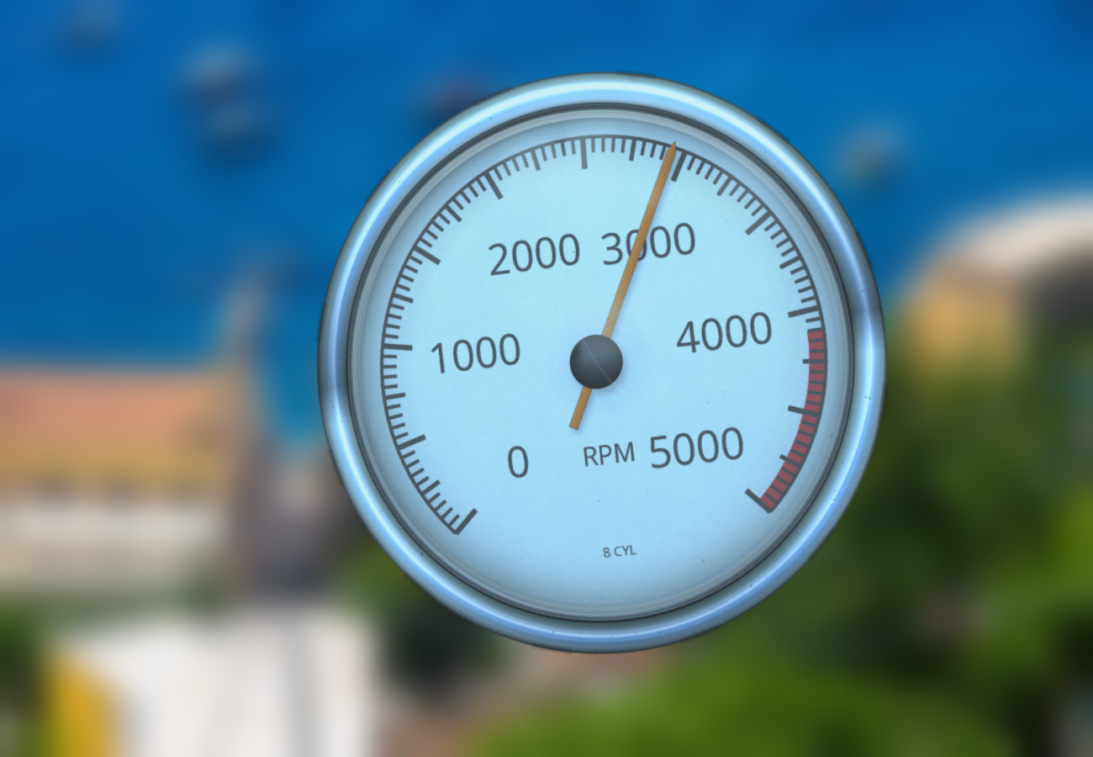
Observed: 2950 rpm
